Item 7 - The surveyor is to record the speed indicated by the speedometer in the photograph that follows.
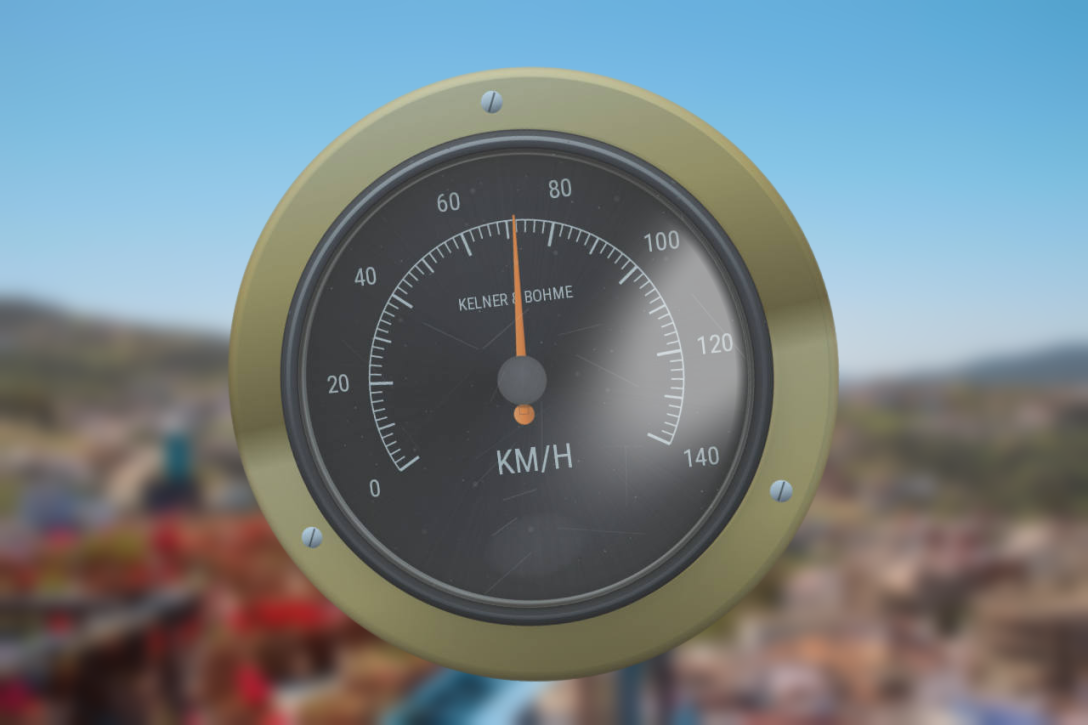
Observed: 72 km/h
